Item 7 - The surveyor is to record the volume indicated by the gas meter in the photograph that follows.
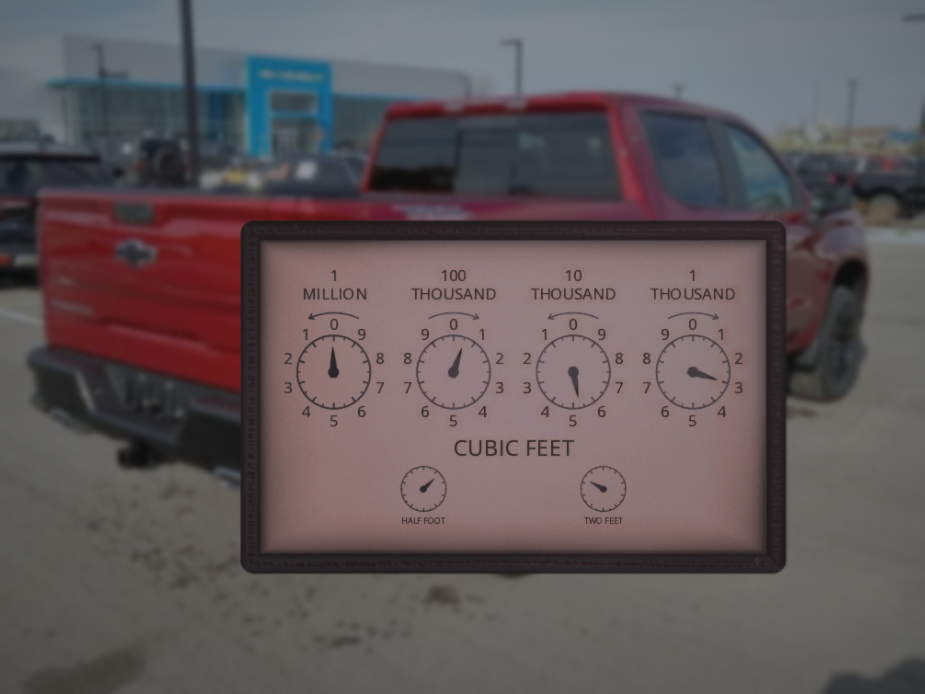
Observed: 5300 ft³
